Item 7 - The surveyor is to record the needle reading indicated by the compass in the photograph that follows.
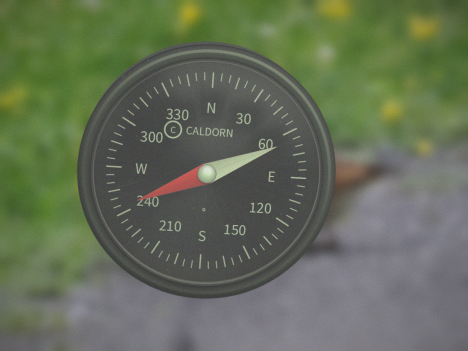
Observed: 245 °
